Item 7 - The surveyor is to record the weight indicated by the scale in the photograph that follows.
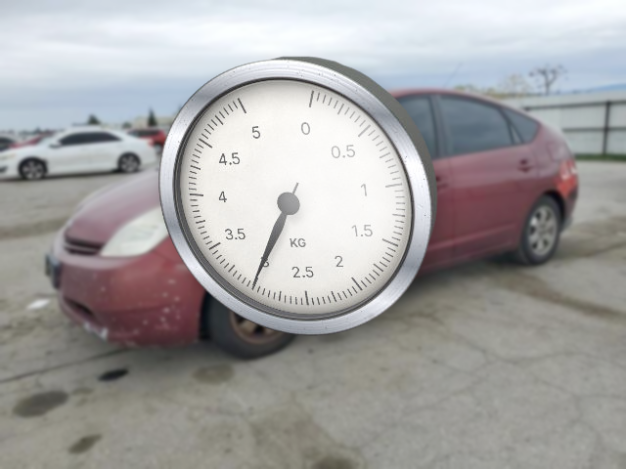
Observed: 3 kg
